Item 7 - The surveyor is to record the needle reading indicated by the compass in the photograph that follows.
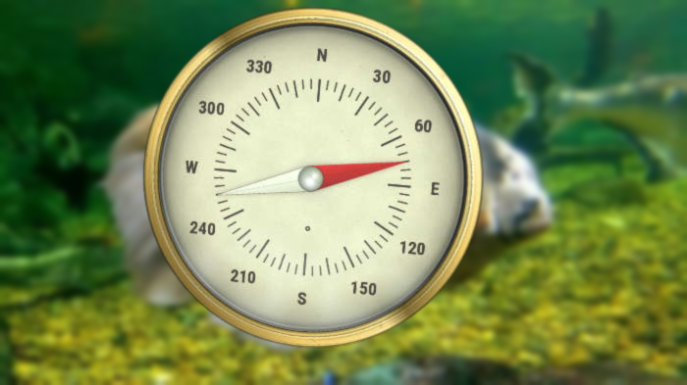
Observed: 75 °
